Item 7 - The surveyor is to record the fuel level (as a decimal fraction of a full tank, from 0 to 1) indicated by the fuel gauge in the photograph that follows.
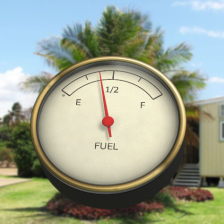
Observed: 0.375
